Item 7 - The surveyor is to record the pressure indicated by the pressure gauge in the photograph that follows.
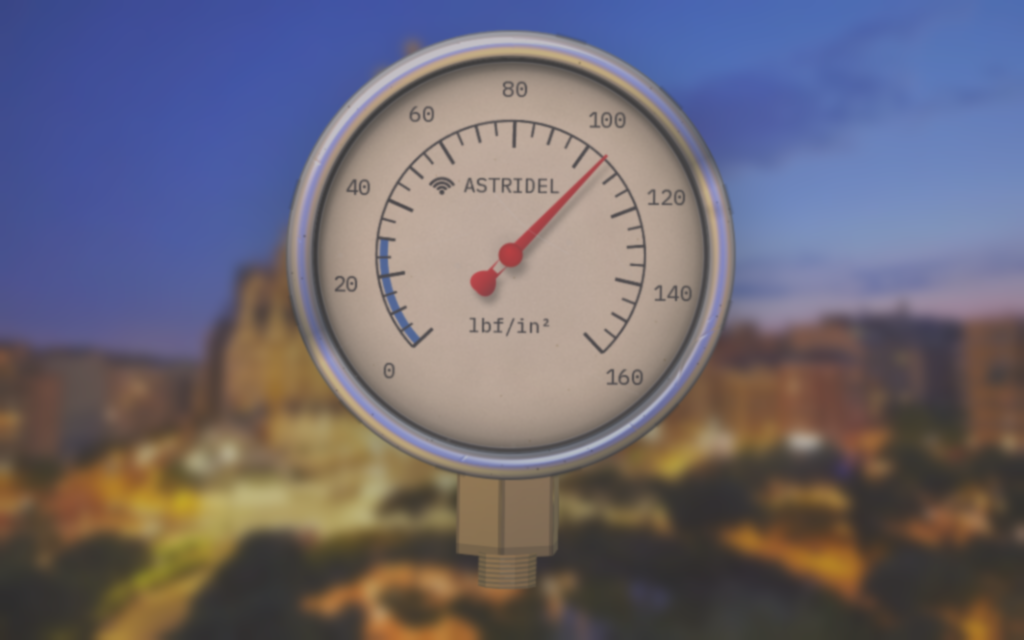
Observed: 105 psi
